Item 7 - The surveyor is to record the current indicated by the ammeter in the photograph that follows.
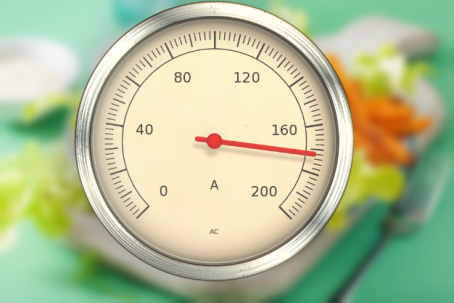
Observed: 172 A
